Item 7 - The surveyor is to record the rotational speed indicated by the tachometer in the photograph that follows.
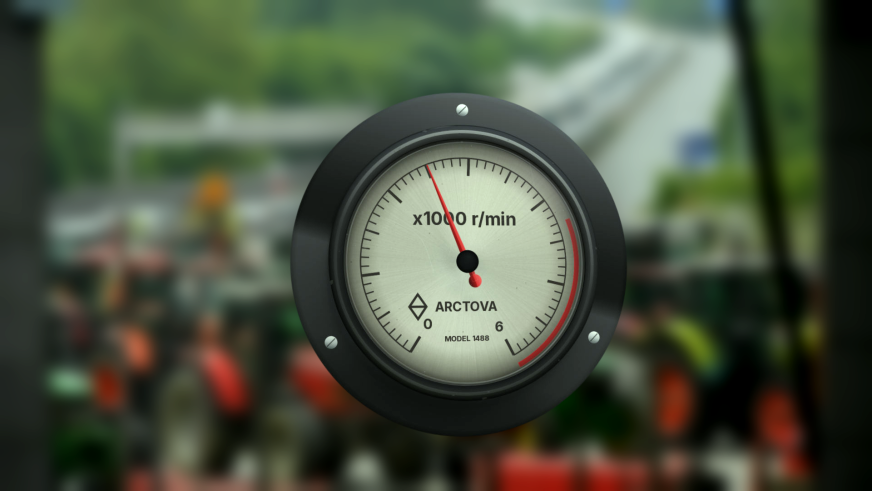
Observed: 2500 rpm
